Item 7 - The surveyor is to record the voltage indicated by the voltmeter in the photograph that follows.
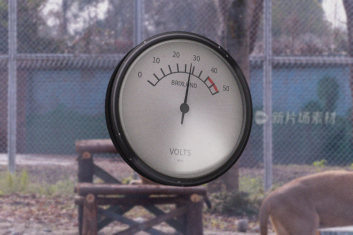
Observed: 27.5 V
